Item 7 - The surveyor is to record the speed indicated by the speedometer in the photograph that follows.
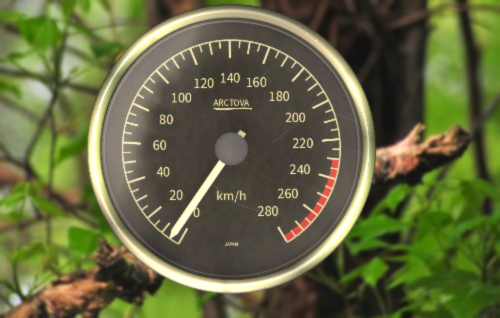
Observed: 5 km/h
